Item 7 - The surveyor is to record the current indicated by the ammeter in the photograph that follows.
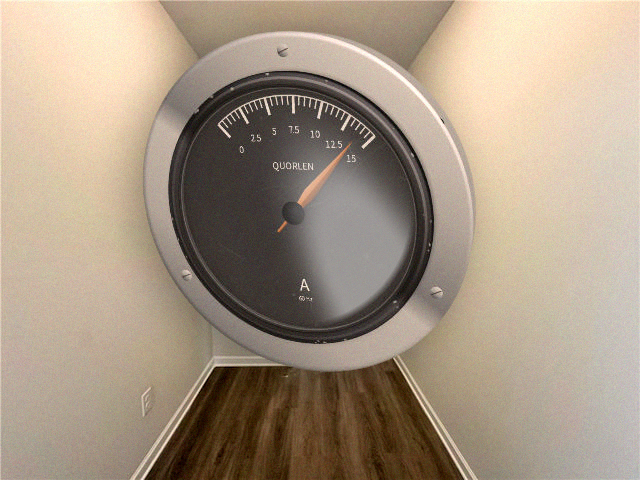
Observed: 14 A
